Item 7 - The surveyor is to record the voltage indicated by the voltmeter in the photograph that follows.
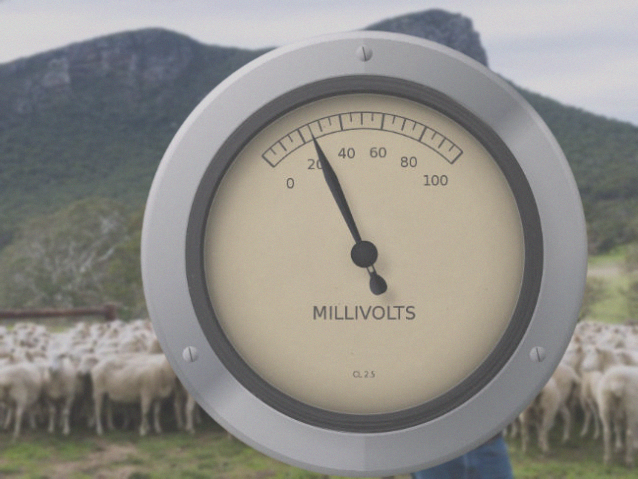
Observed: 25 mV
